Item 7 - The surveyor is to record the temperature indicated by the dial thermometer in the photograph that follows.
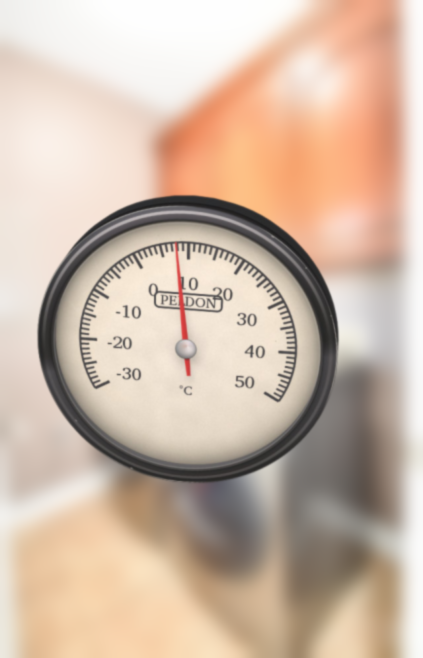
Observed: 8 °C
